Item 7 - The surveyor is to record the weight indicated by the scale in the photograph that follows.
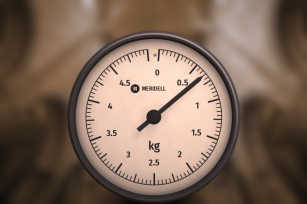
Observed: 0.65 kg
